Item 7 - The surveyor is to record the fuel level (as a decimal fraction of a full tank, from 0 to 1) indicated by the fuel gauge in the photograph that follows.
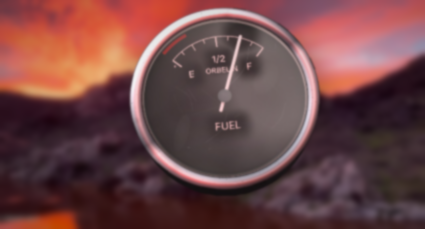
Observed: 0.75
